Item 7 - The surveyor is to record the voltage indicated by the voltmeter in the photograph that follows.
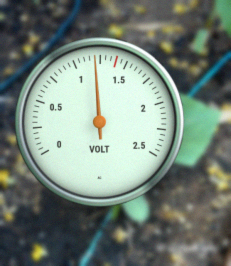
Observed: 1.2 V
